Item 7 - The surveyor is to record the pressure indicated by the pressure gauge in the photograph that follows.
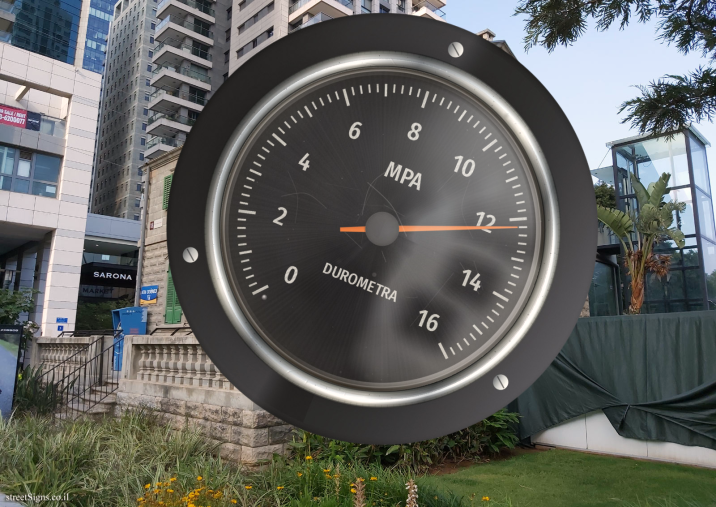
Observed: 12.2 MPa
